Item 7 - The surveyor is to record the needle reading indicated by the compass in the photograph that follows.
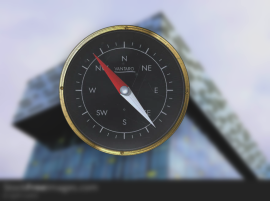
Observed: 320 °
